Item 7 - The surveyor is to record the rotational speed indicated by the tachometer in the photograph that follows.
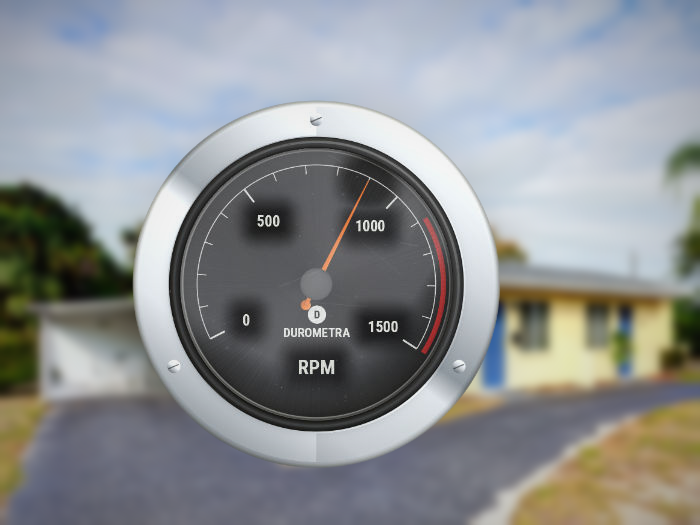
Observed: 900 rpm
